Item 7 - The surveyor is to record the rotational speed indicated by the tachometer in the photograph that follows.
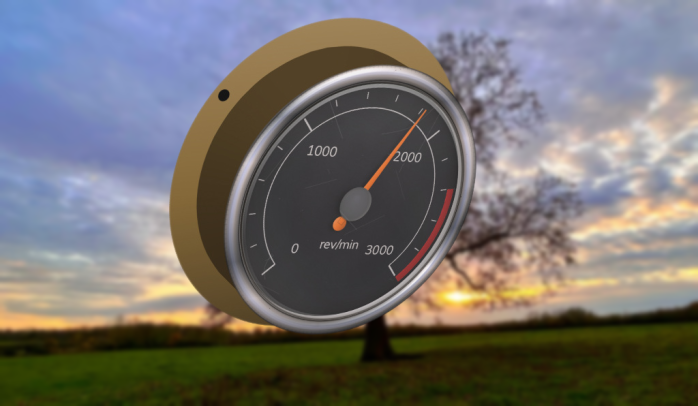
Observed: 1800 rpm
